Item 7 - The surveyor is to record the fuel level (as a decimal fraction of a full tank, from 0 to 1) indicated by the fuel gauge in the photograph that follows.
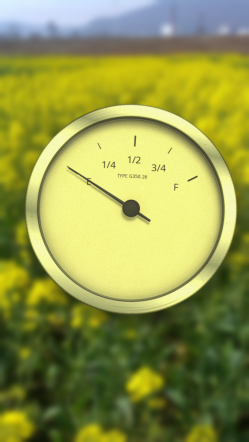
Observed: 0
